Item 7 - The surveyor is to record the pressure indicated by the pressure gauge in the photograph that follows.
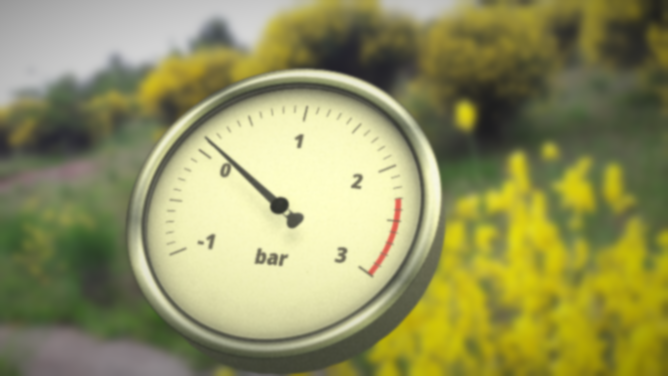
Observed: 0.1 bar
